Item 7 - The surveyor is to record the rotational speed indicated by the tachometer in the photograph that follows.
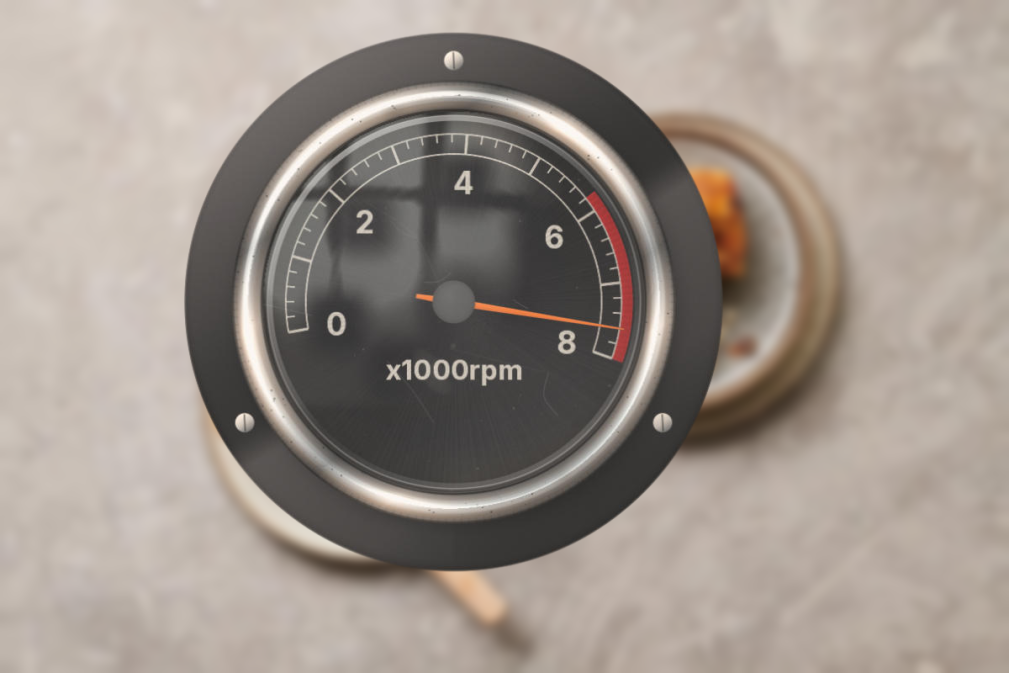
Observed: 7600 rpm
